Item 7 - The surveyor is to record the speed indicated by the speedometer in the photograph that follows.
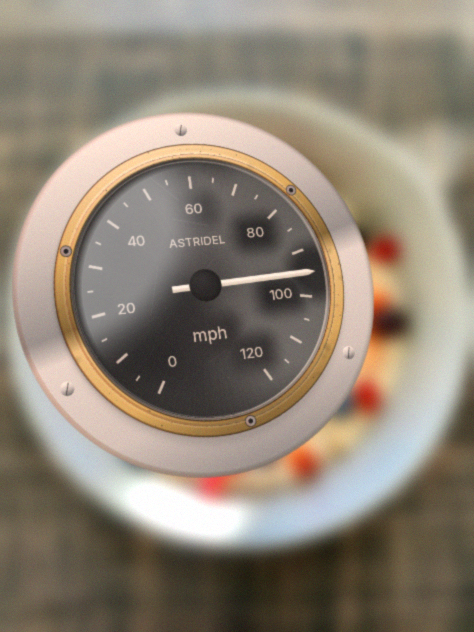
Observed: 95 mph
